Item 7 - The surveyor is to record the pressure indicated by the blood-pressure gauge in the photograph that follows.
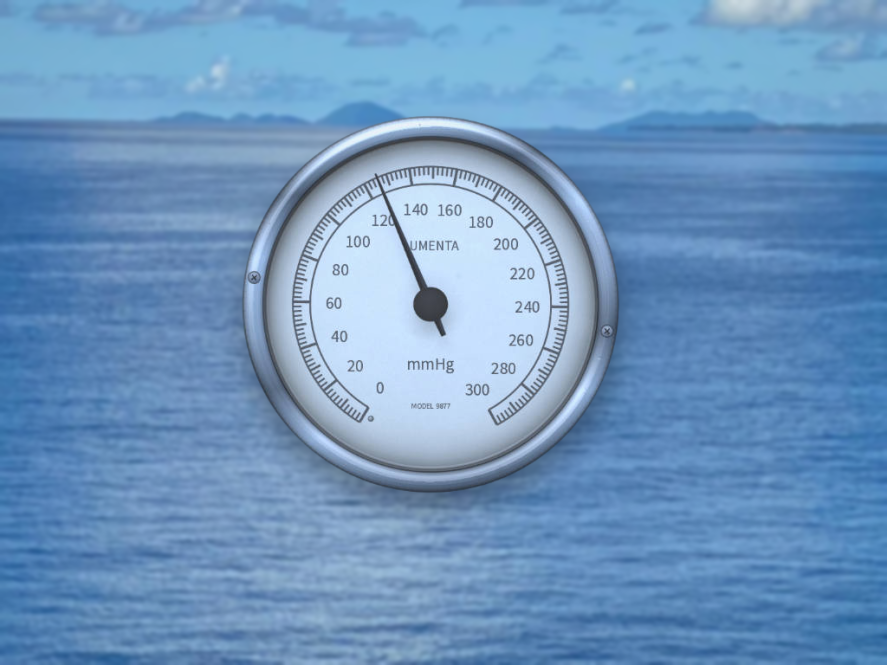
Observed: 126 mmHg
